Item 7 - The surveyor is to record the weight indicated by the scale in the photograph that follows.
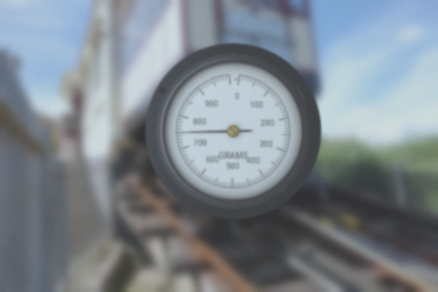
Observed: 750 g
